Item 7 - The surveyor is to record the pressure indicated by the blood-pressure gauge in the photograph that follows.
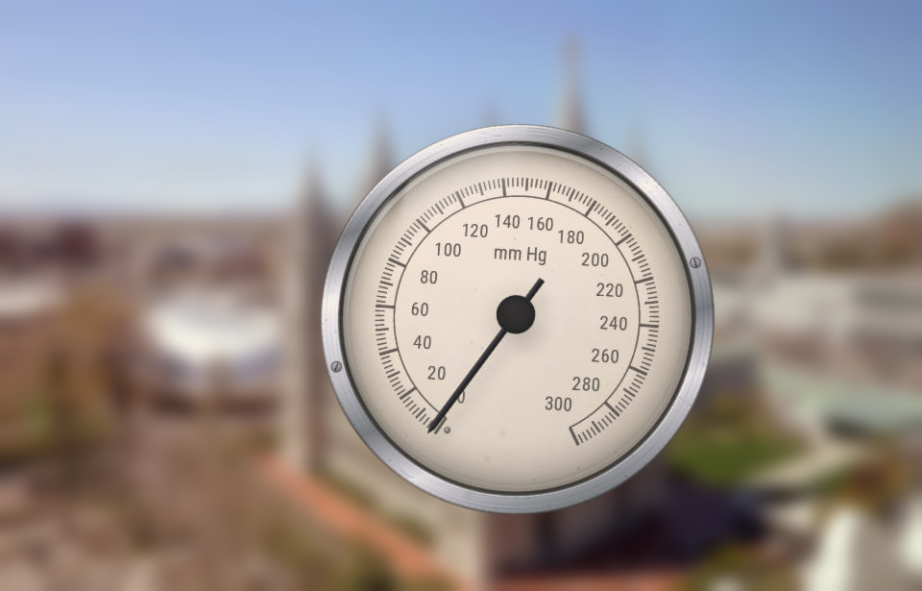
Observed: 2 mmHg
